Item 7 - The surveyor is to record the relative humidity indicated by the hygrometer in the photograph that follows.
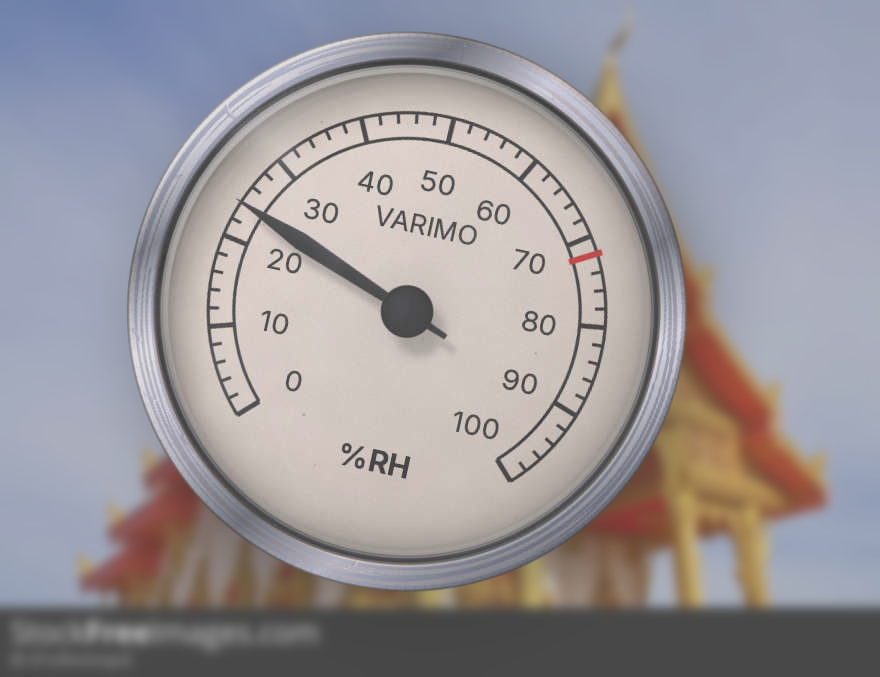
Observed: 24 %
